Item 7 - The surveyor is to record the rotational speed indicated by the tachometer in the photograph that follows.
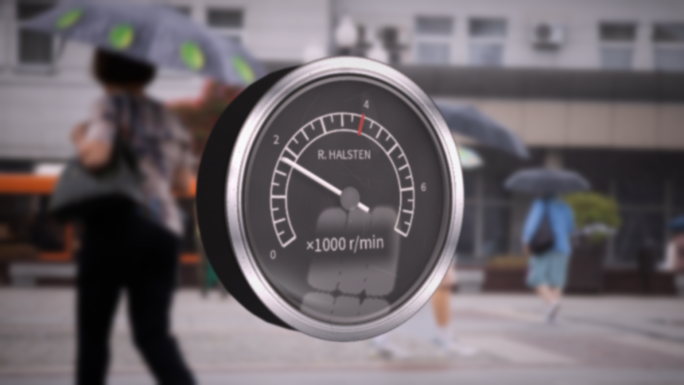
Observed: 1750 rpm
